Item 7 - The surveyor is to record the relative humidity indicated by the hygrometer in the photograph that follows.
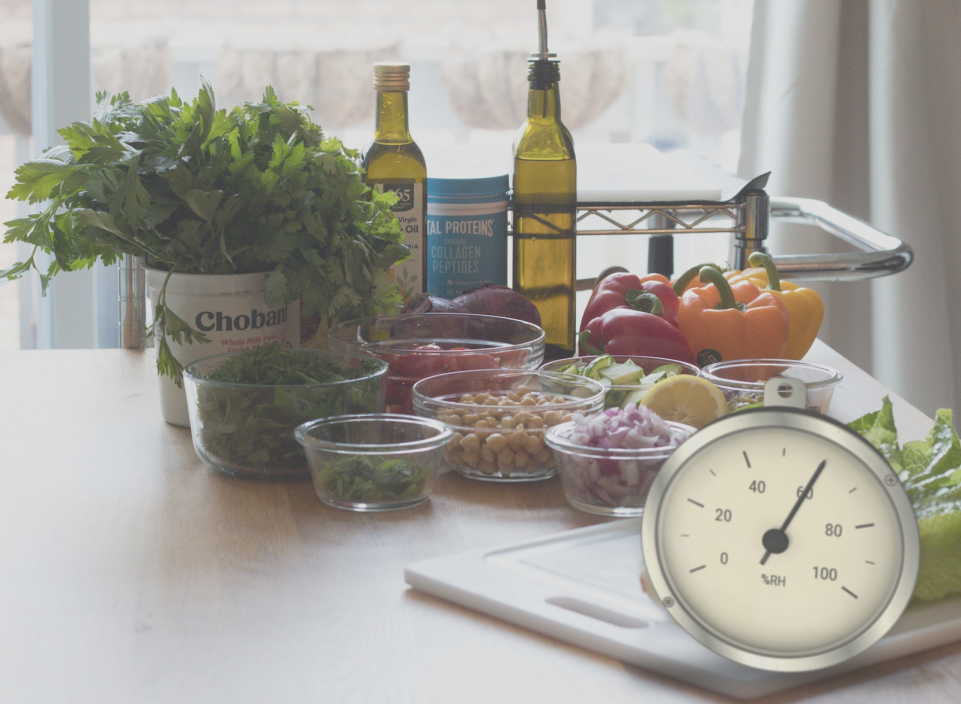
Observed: 60 %
